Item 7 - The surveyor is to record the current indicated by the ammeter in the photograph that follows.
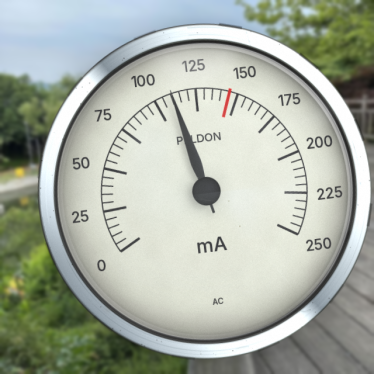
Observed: 110 mA
